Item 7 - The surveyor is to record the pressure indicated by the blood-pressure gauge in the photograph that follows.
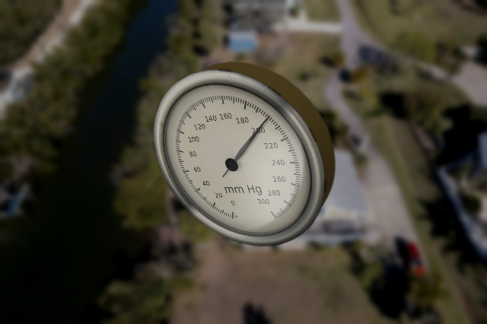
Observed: 200 mmHg
